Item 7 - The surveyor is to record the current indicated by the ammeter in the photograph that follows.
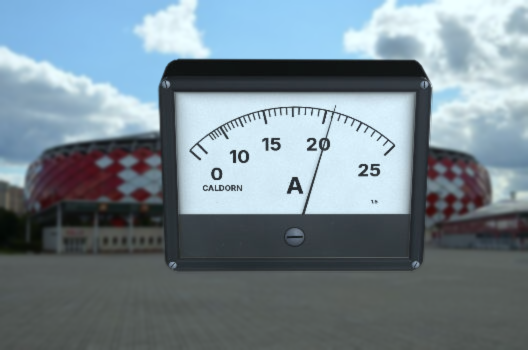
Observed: 20.5 A
